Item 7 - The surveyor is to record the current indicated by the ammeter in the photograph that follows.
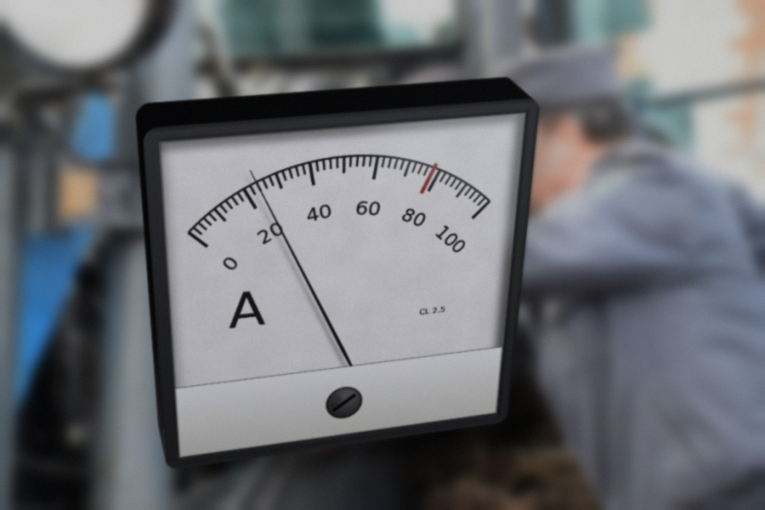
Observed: 24 A
